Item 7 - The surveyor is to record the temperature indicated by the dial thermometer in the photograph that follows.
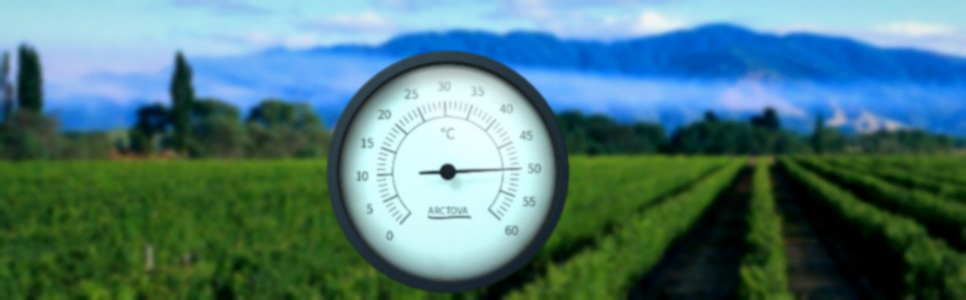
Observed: 50 °C
